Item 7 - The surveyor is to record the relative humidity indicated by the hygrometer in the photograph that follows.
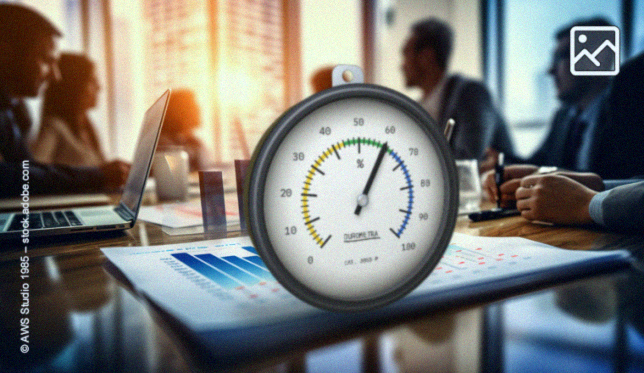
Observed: 60 %
